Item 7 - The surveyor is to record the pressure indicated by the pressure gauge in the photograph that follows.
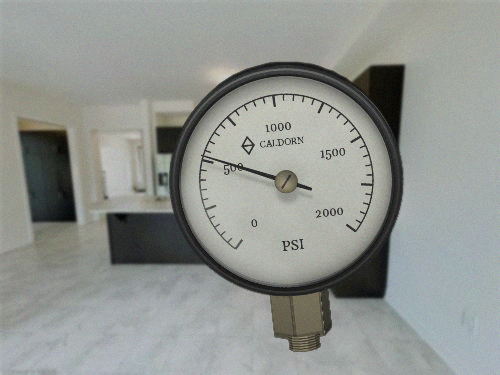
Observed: 525 psi
